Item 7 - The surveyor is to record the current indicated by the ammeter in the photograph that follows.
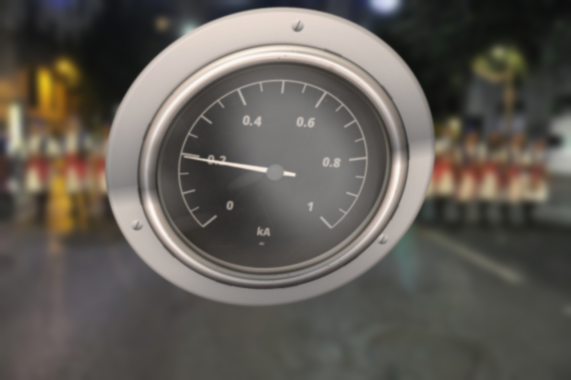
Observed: 0.2 kA
